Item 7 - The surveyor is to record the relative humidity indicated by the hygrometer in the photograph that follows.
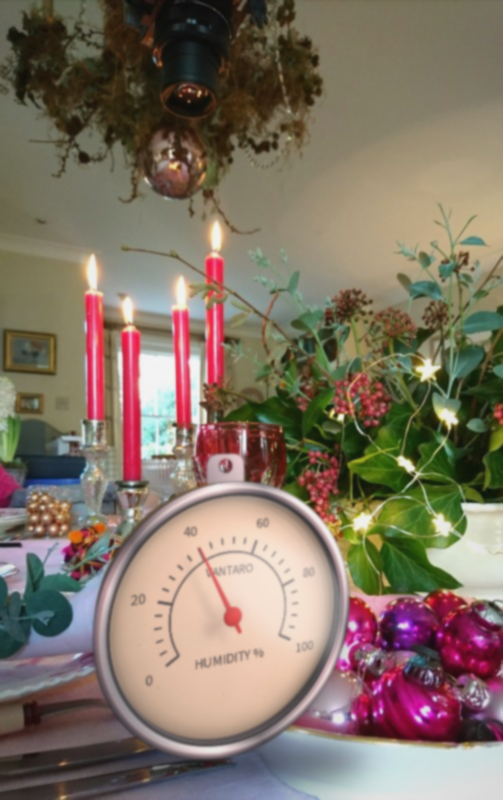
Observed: 40 %
